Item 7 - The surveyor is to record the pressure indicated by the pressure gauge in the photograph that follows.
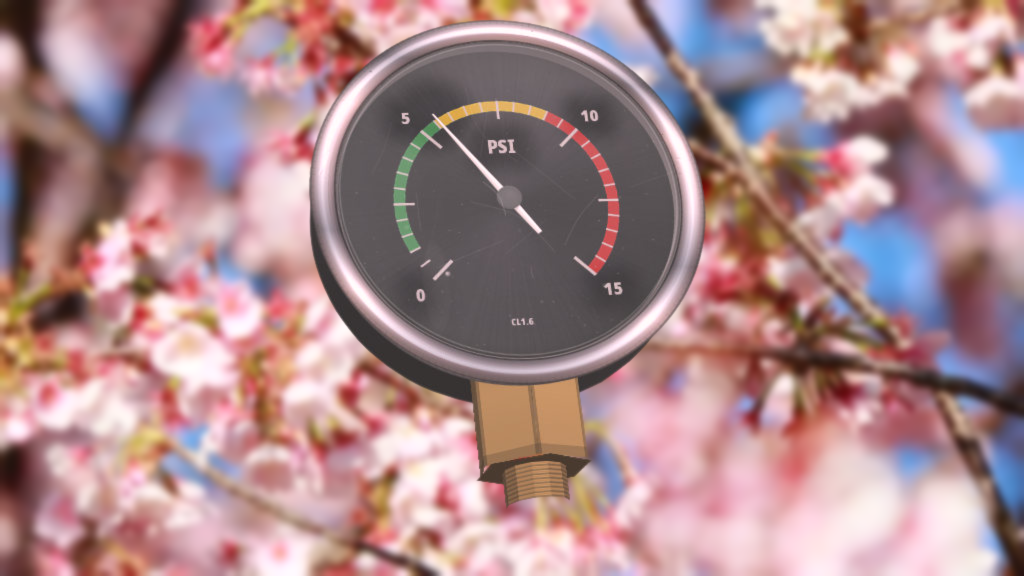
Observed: 5.5 psi
